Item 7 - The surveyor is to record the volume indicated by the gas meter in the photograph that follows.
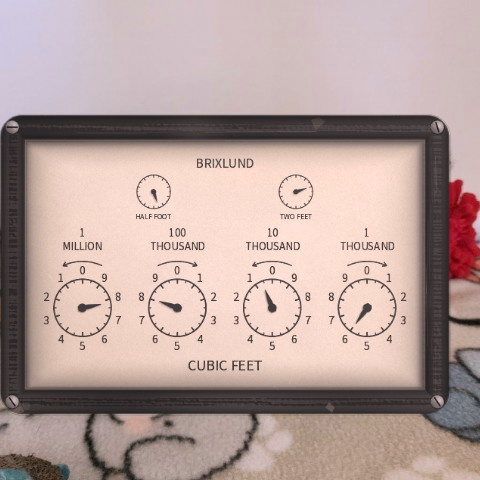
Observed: 780600 ft³
